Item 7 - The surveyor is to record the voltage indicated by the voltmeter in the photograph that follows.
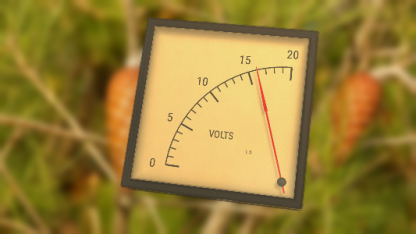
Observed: 16 V
